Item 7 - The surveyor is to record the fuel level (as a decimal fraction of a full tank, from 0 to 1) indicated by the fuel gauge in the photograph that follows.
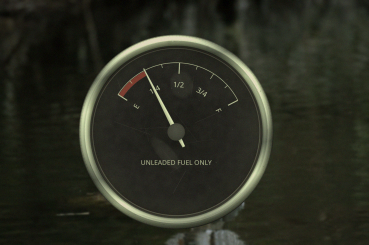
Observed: 0.25
